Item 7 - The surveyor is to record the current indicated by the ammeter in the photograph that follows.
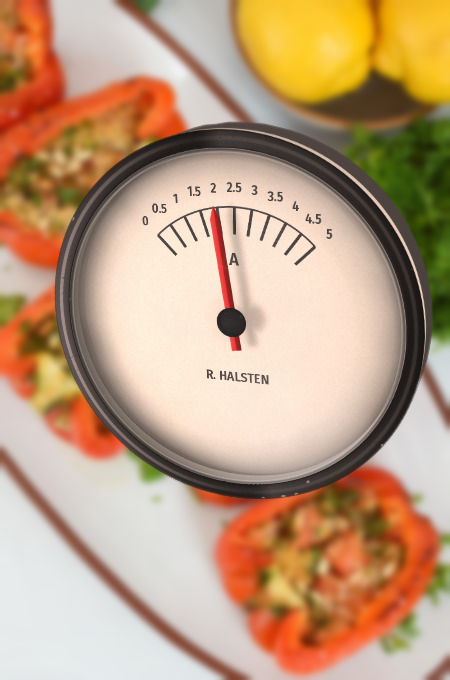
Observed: 2 A
